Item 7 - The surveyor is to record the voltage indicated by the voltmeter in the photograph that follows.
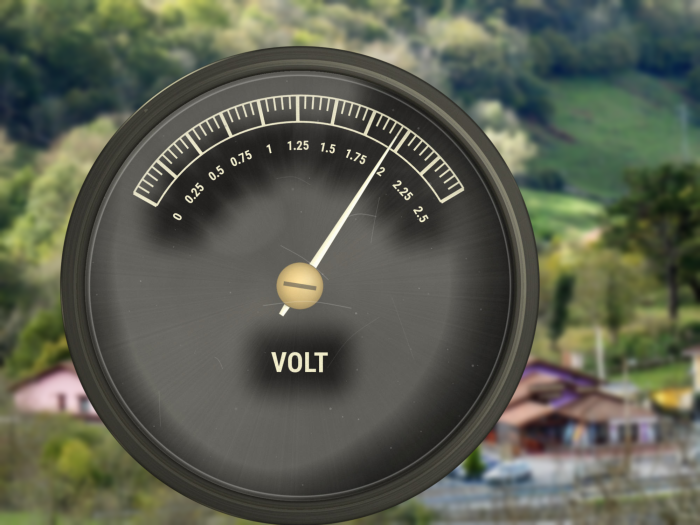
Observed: 1.95 V
